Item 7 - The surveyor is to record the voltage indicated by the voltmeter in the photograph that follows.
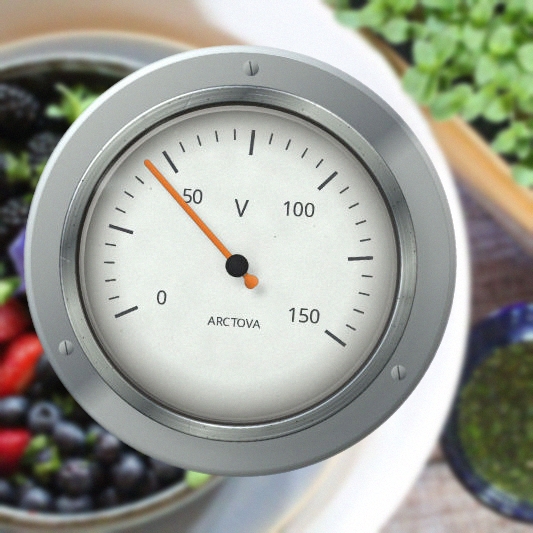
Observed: 45 V
